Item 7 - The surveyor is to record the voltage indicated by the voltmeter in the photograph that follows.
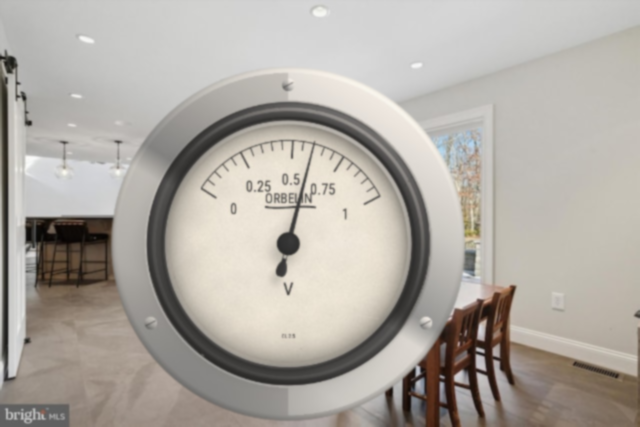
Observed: 0.6 V
